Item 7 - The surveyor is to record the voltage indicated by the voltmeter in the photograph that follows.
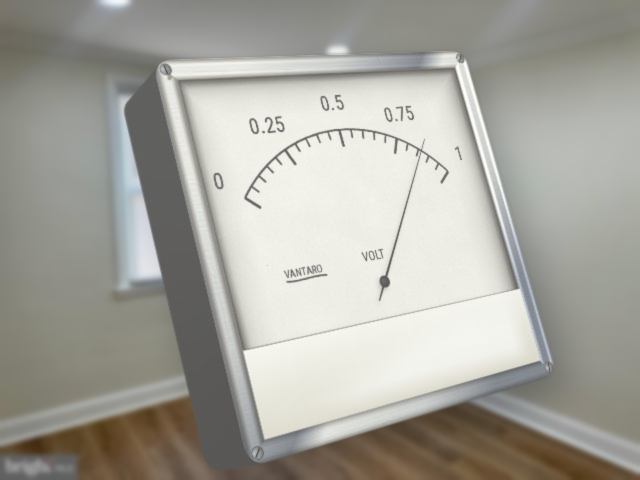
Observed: 0.85 V
